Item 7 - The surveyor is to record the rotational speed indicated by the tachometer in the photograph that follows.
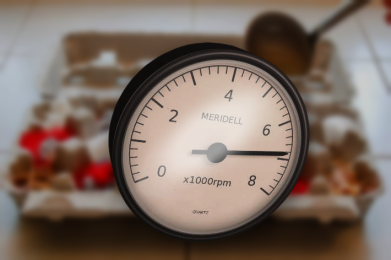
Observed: 6800 rpm
